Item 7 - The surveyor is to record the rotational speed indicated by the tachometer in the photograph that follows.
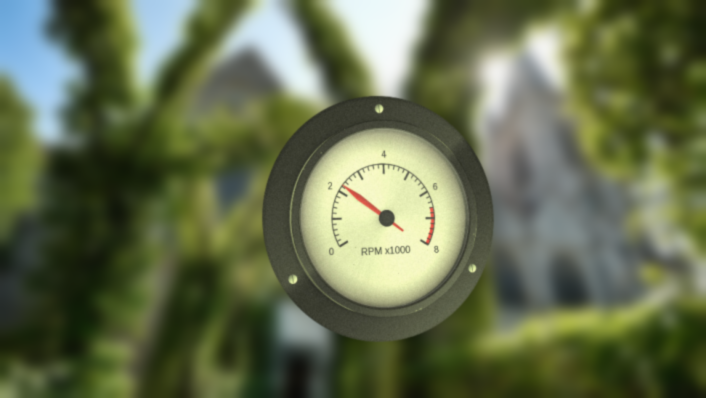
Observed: 2200 rpm
